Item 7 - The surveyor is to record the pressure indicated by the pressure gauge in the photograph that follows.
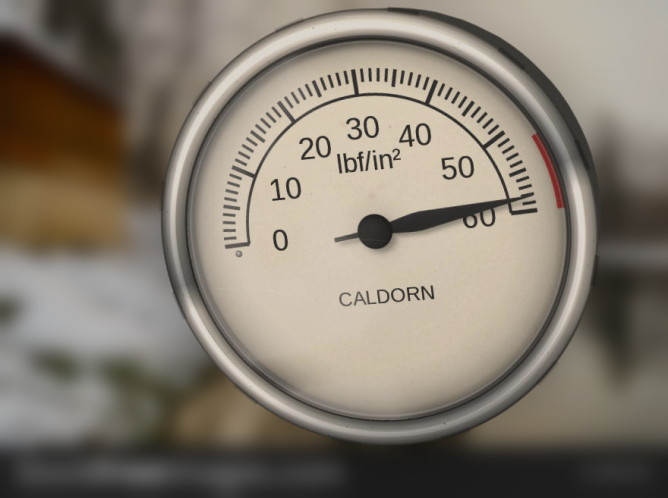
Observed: 58 psi
